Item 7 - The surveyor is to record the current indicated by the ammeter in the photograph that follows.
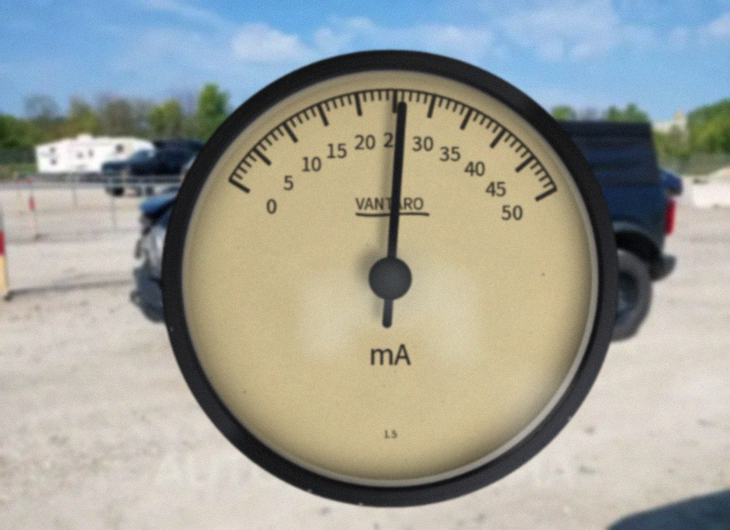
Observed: 26 mA
